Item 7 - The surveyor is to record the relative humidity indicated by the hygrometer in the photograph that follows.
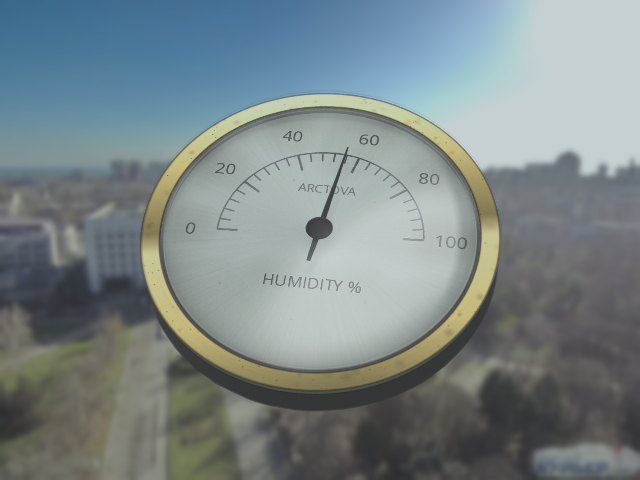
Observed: 56 %
